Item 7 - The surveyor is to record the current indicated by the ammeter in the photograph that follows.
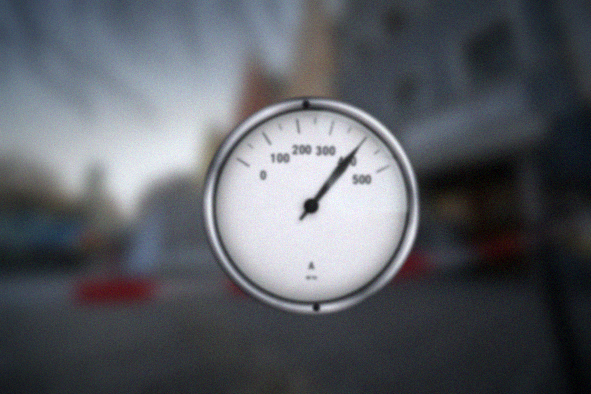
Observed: 400 A
